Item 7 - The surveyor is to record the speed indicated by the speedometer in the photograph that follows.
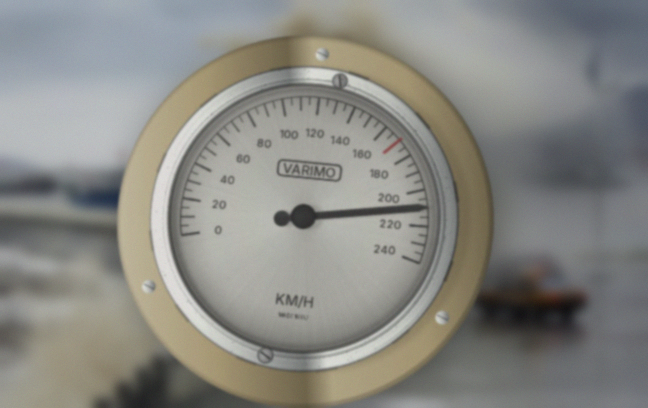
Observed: 210 km/h
